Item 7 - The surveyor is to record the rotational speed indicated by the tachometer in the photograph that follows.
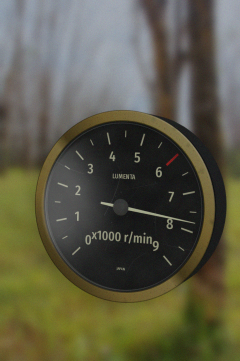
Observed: 7750 rpm
